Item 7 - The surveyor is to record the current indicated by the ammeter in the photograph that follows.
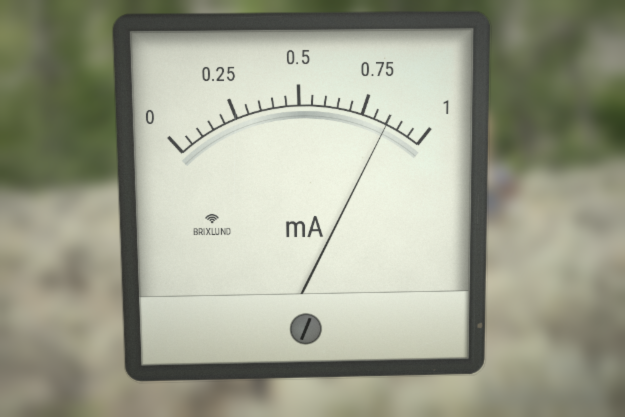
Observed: 0.85 mA
